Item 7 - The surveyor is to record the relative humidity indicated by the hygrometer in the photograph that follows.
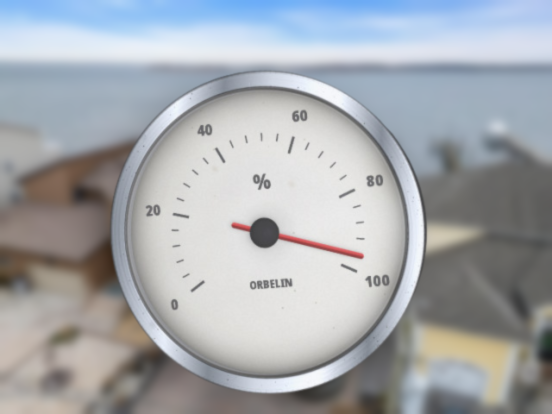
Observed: 96 %
